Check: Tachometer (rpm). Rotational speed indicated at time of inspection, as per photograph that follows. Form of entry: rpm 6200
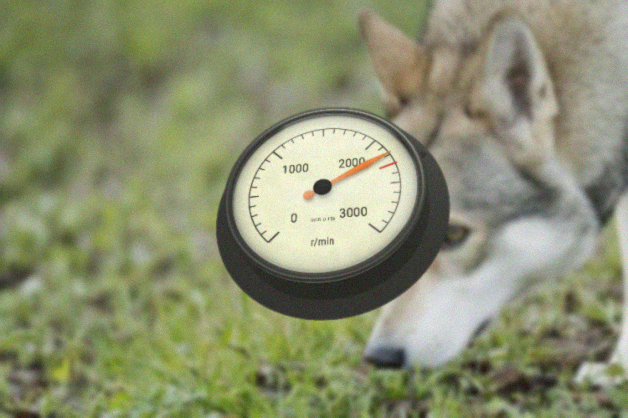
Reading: rpm 2200
